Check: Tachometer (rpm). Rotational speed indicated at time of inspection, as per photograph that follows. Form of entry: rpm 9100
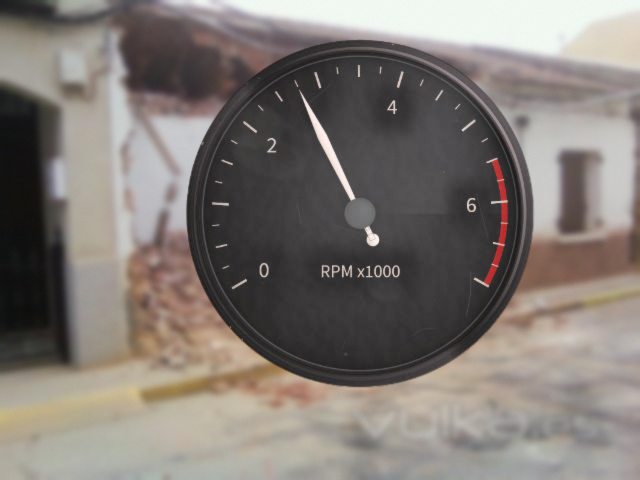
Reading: rpm 2750
